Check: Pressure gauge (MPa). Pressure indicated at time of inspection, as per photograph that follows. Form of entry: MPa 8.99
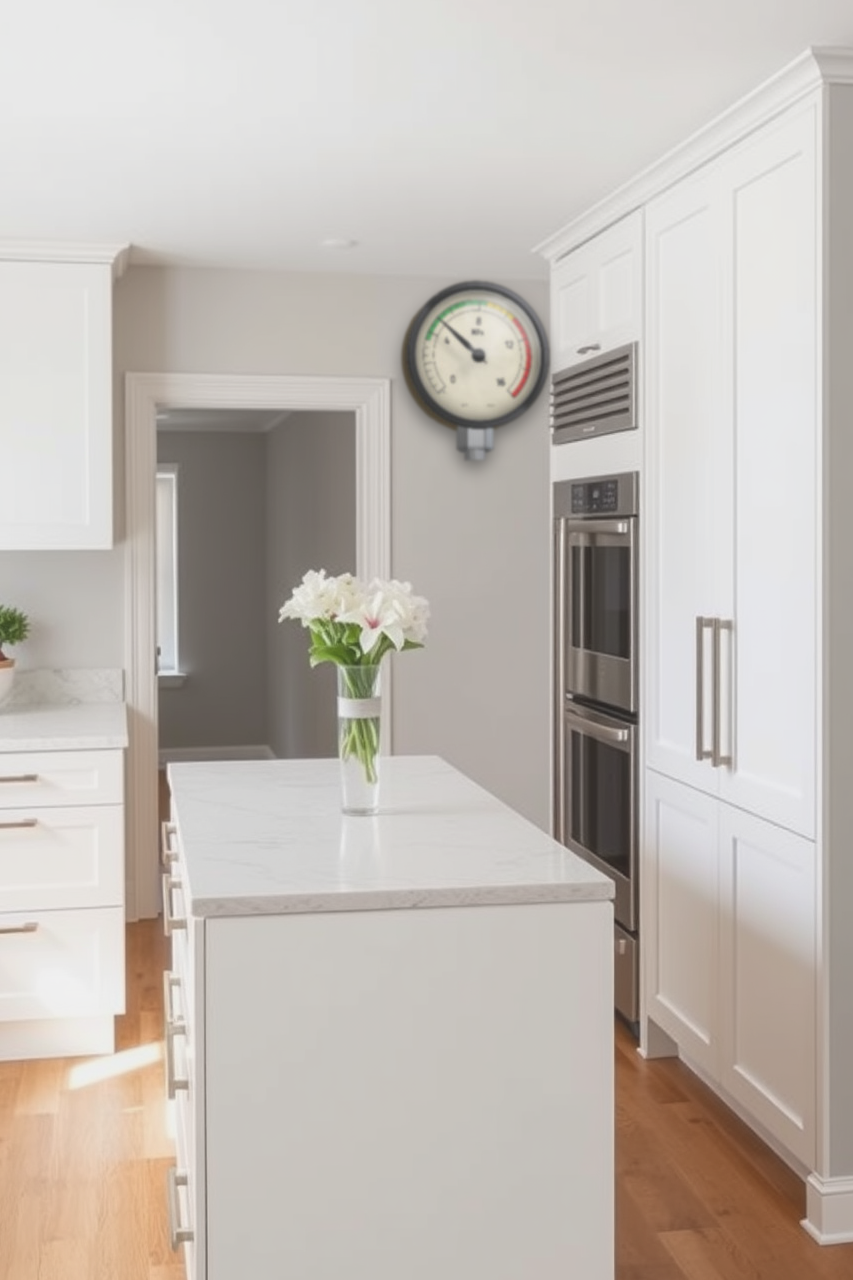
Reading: MPa 5
